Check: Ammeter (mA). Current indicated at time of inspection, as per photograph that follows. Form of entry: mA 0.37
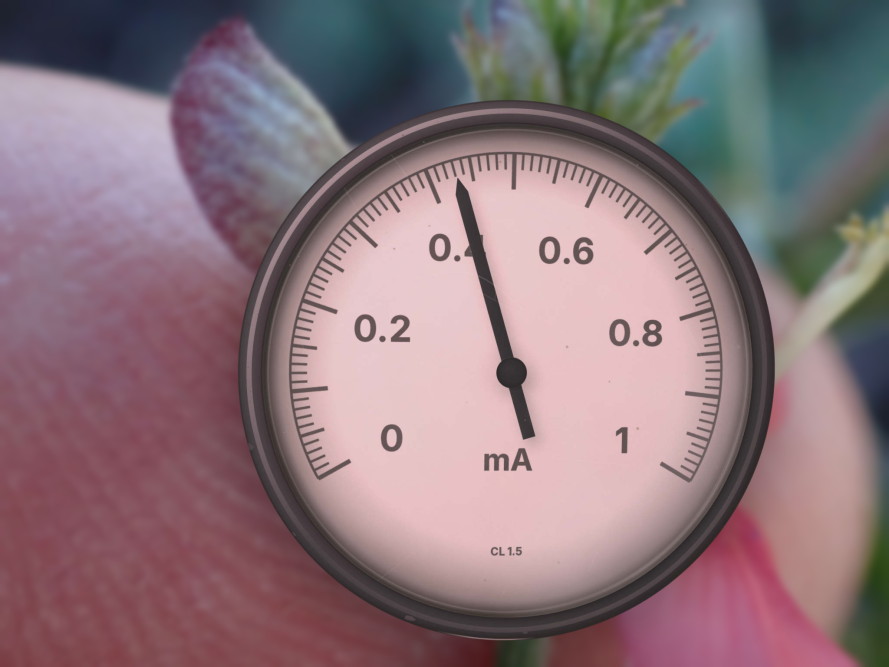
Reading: mA 0.43
